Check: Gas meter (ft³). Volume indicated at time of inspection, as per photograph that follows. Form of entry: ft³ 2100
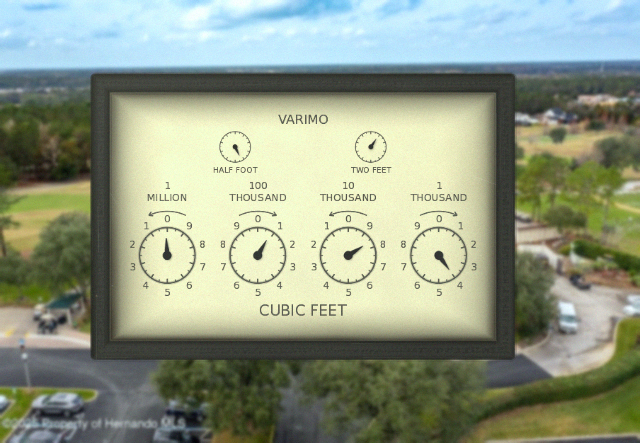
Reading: ft³ 8400
